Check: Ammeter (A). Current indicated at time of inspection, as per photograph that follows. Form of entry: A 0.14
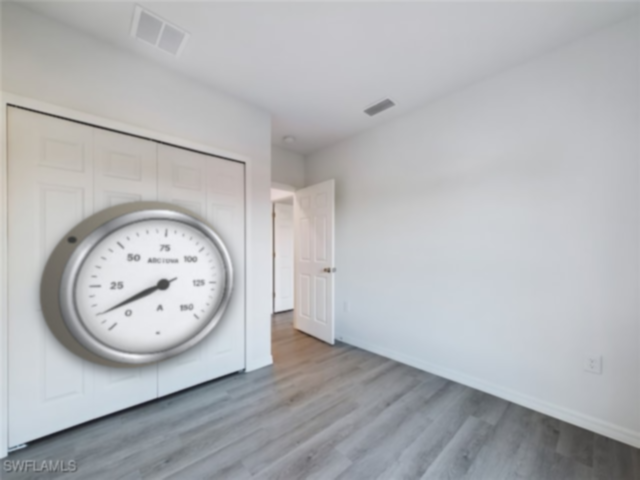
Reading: A 10
